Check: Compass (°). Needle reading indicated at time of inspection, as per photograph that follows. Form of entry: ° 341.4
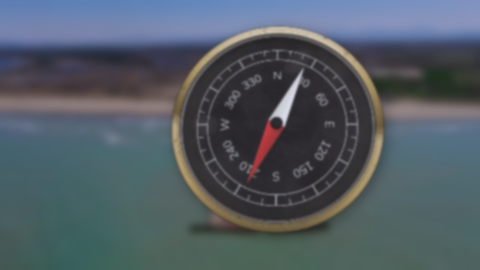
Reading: ° 205
